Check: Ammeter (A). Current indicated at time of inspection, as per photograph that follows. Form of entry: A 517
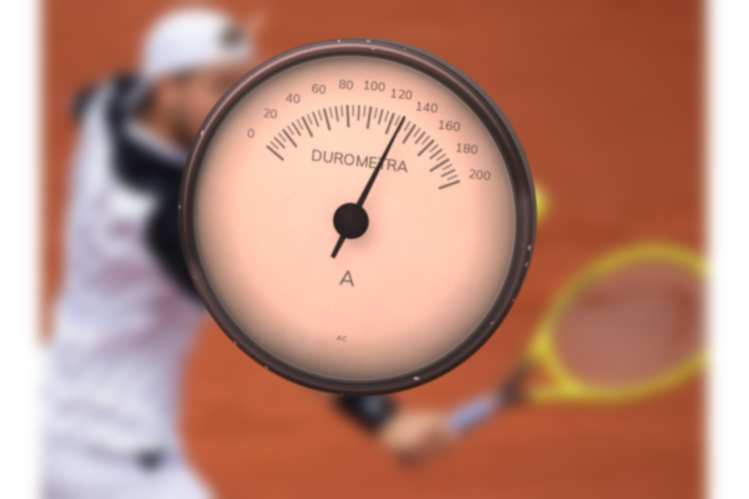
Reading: A 130
